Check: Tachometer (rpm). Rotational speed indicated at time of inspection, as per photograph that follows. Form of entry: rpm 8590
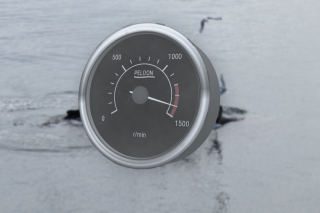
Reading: rpm 1400
